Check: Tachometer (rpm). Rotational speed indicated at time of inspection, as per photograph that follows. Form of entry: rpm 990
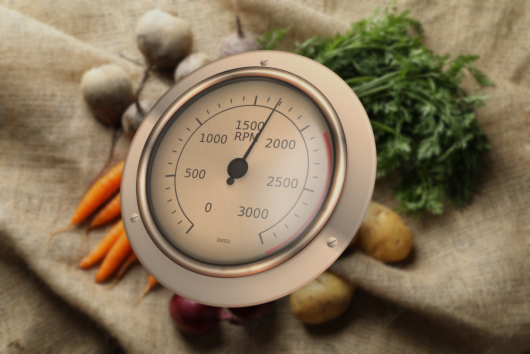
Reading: rpm 1700
